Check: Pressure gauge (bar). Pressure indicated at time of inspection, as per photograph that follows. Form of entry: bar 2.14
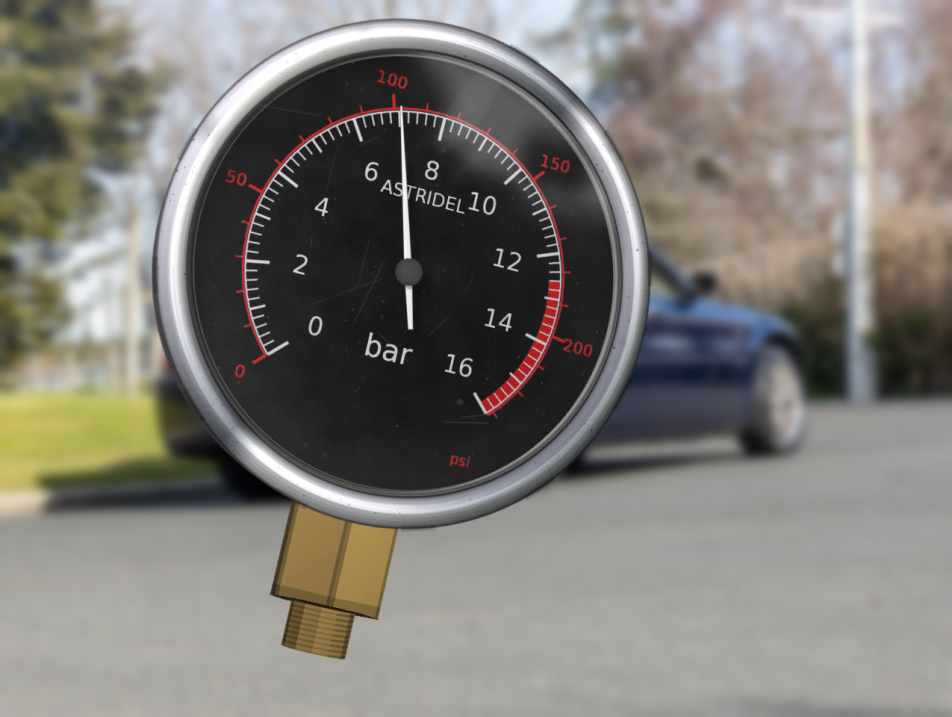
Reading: bar 7
